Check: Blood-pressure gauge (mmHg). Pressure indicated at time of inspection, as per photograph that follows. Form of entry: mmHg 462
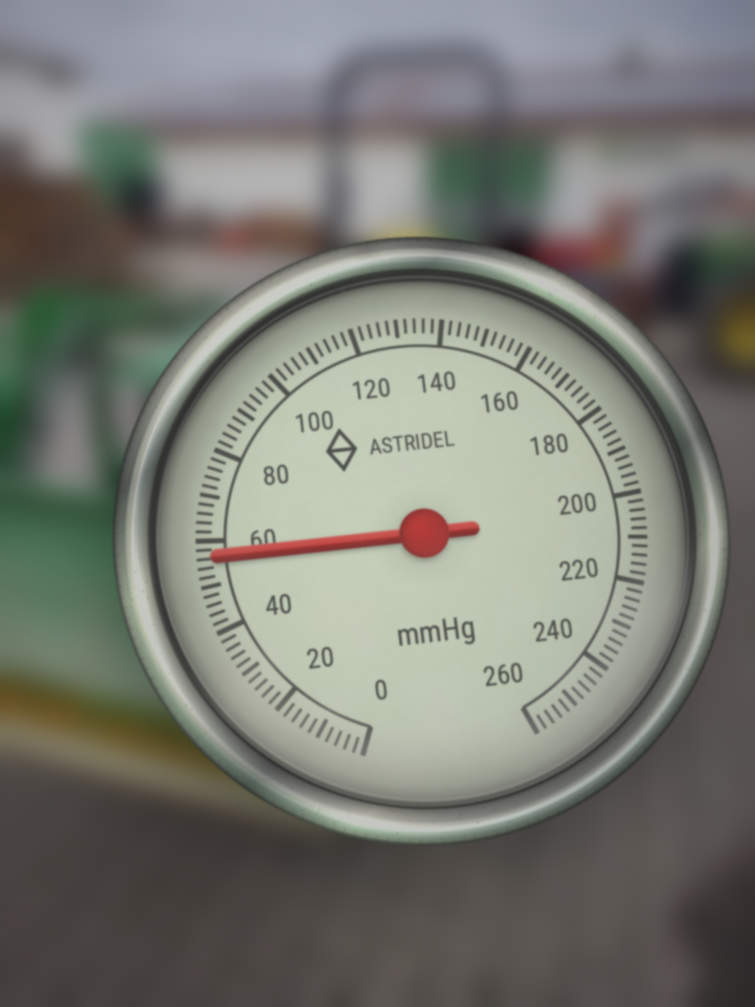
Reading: mmHg 56
